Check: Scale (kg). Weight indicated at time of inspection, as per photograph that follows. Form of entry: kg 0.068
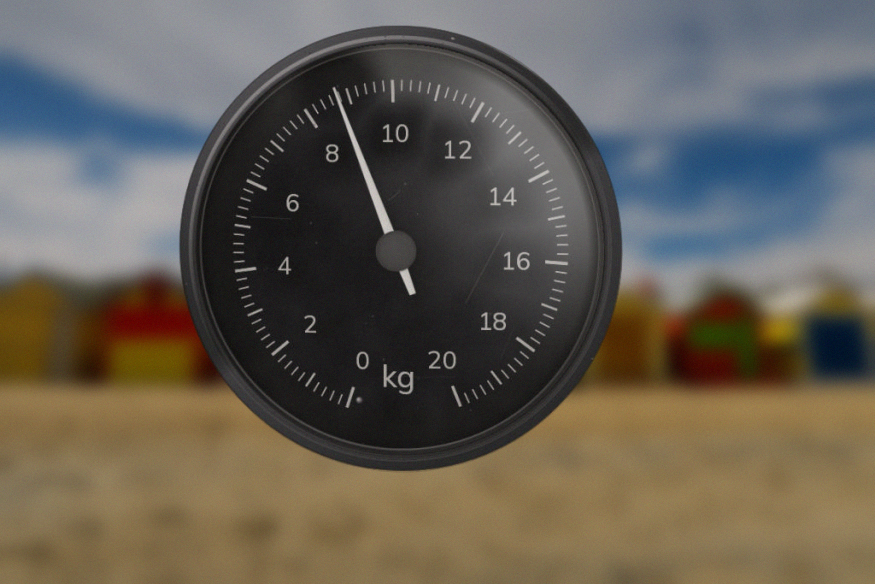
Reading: kg 8.8
